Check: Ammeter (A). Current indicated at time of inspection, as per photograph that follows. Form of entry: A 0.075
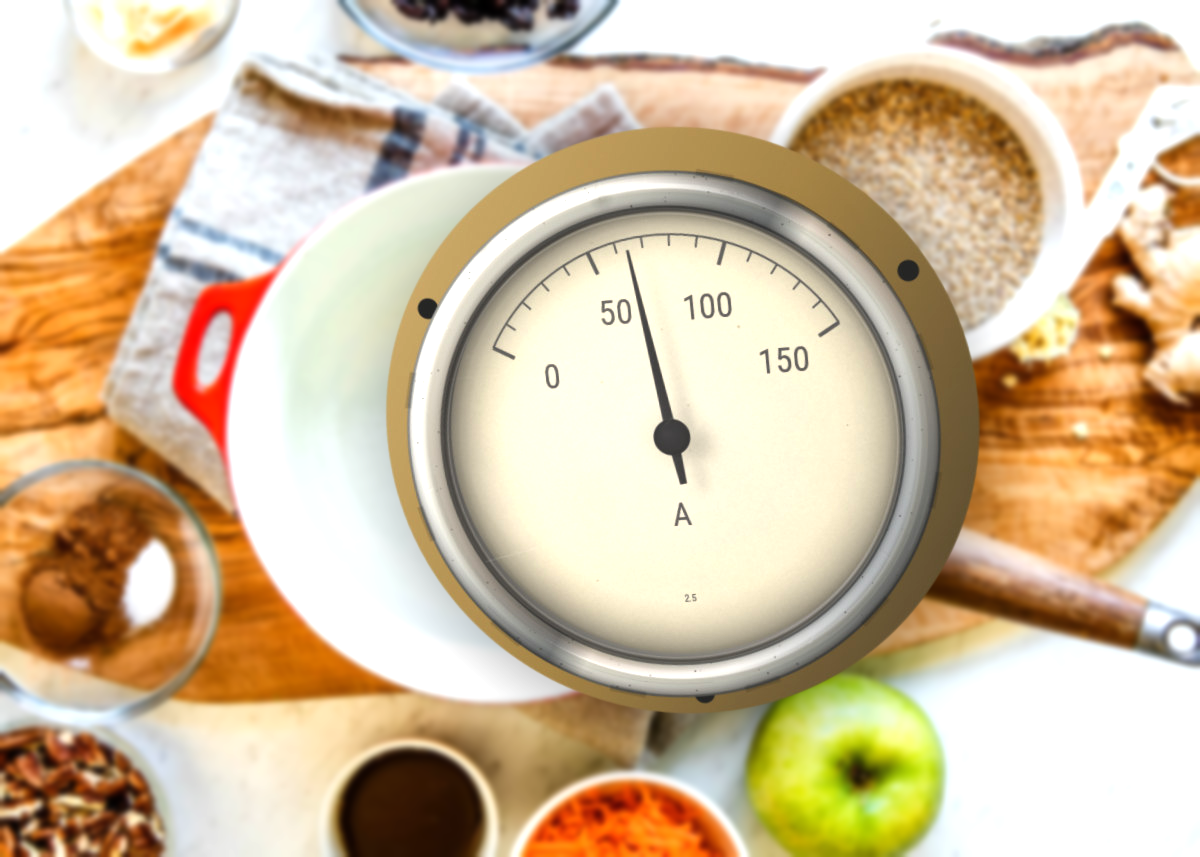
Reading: A 65
